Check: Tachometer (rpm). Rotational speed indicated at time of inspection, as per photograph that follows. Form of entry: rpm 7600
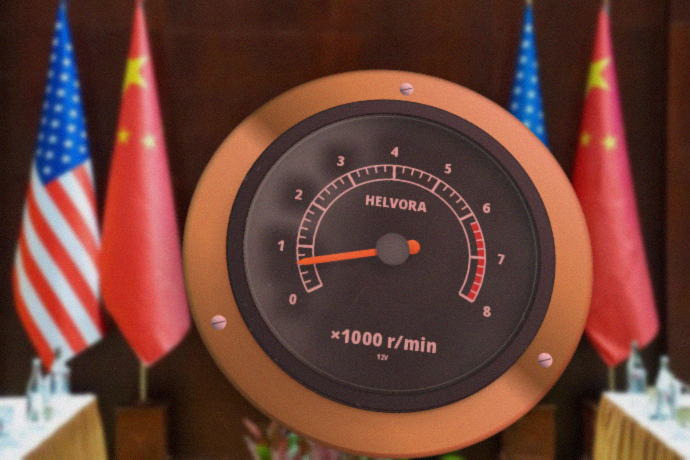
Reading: rpm 600
